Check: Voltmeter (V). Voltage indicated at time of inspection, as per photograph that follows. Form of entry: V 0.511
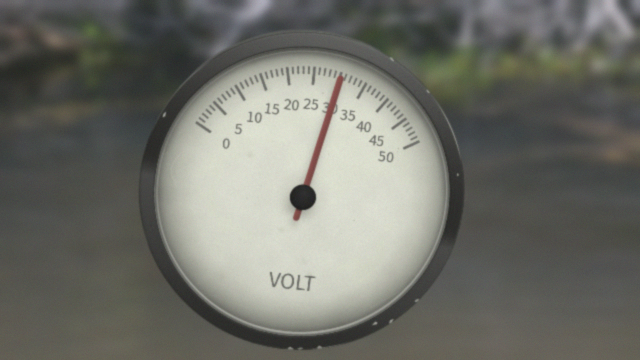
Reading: V 30
